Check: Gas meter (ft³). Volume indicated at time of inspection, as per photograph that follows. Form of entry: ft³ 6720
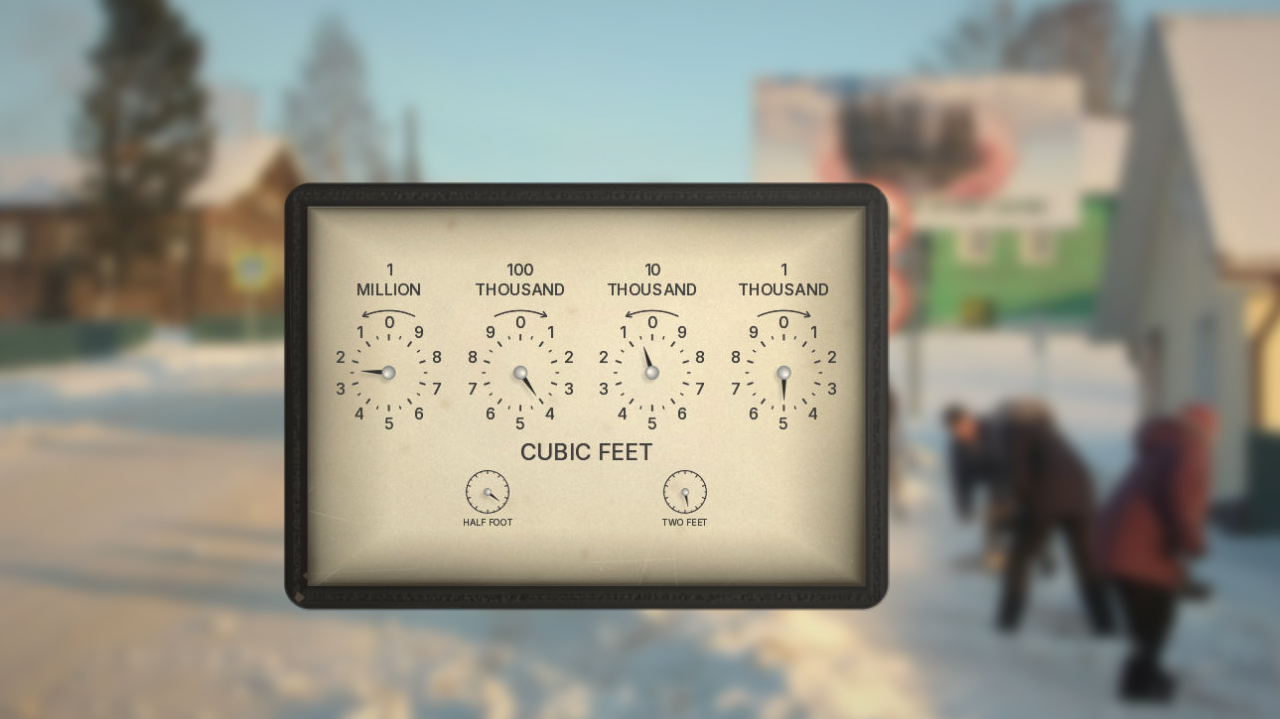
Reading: ft³ 240500
